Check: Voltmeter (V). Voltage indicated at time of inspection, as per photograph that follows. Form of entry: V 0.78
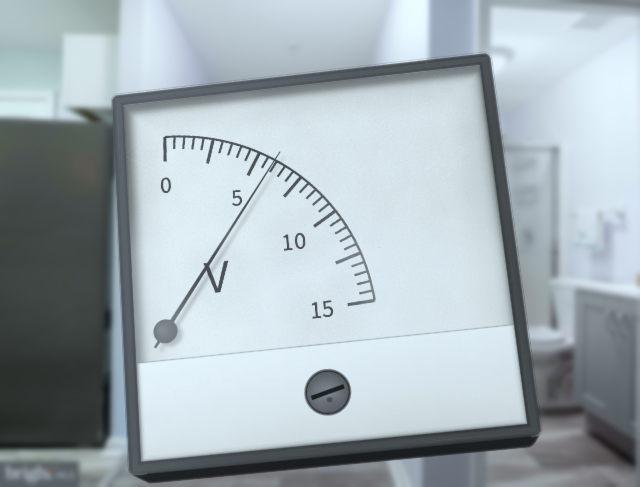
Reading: V 6
